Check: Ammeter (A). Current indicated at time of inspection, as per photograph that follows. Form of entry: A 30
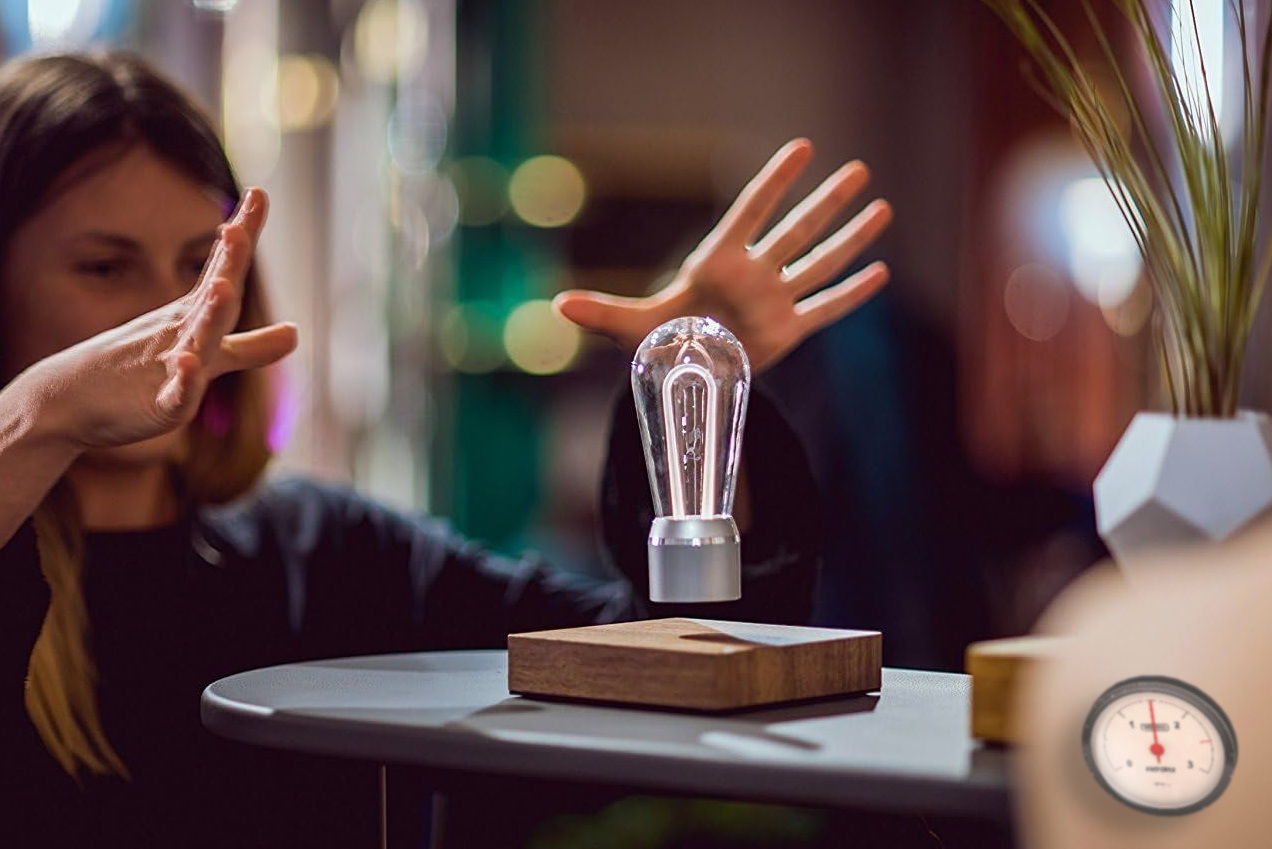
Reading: A 1.5
